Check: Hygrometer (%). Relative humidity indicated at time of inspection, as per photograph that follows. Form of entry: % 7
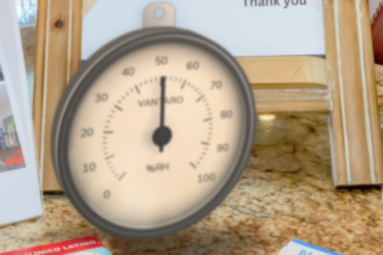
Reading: % 50
